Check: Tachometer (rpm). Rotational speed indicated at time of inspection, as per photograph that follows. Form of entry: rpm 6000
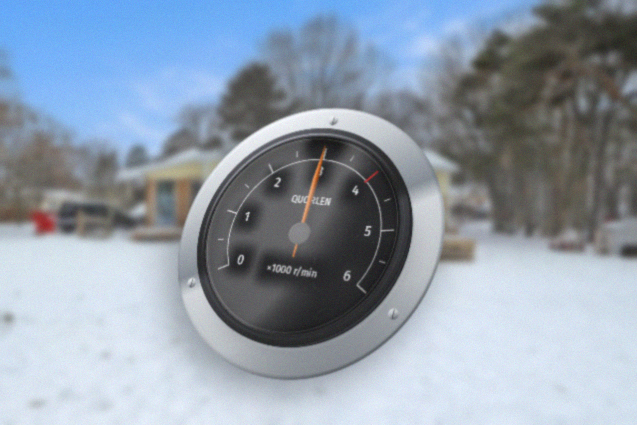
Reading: rpm 3000
